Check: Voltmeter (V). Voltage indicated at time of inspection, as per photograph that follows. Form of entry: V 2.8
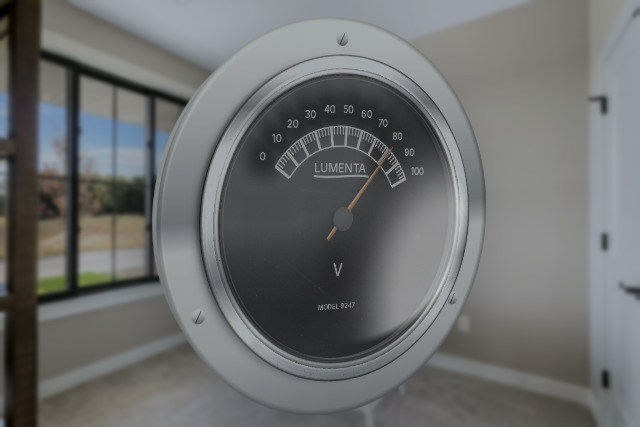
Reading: V 80
